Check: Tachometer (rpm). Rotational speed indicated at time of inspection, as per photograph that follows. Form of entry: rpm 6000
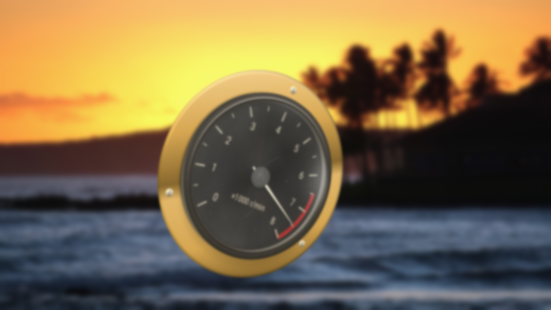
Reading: rpm 7500
